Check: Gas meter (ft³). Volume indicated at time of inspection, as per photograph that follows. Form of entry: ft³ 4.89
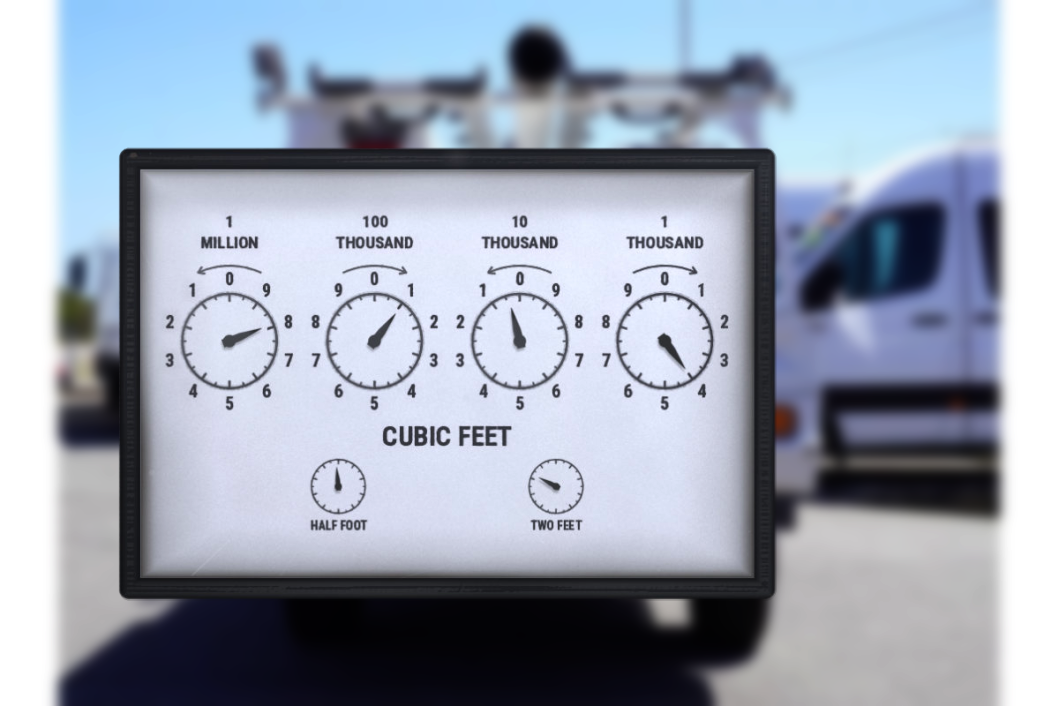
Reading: ft³ 810400
